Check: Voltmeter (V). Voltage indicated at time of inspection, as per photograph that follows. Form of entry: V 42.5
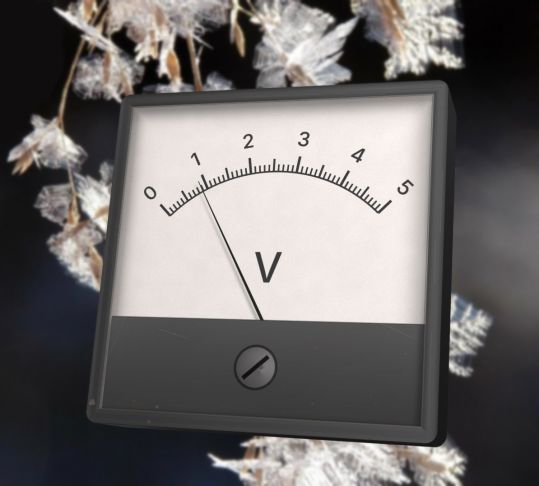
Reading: V 0.9
